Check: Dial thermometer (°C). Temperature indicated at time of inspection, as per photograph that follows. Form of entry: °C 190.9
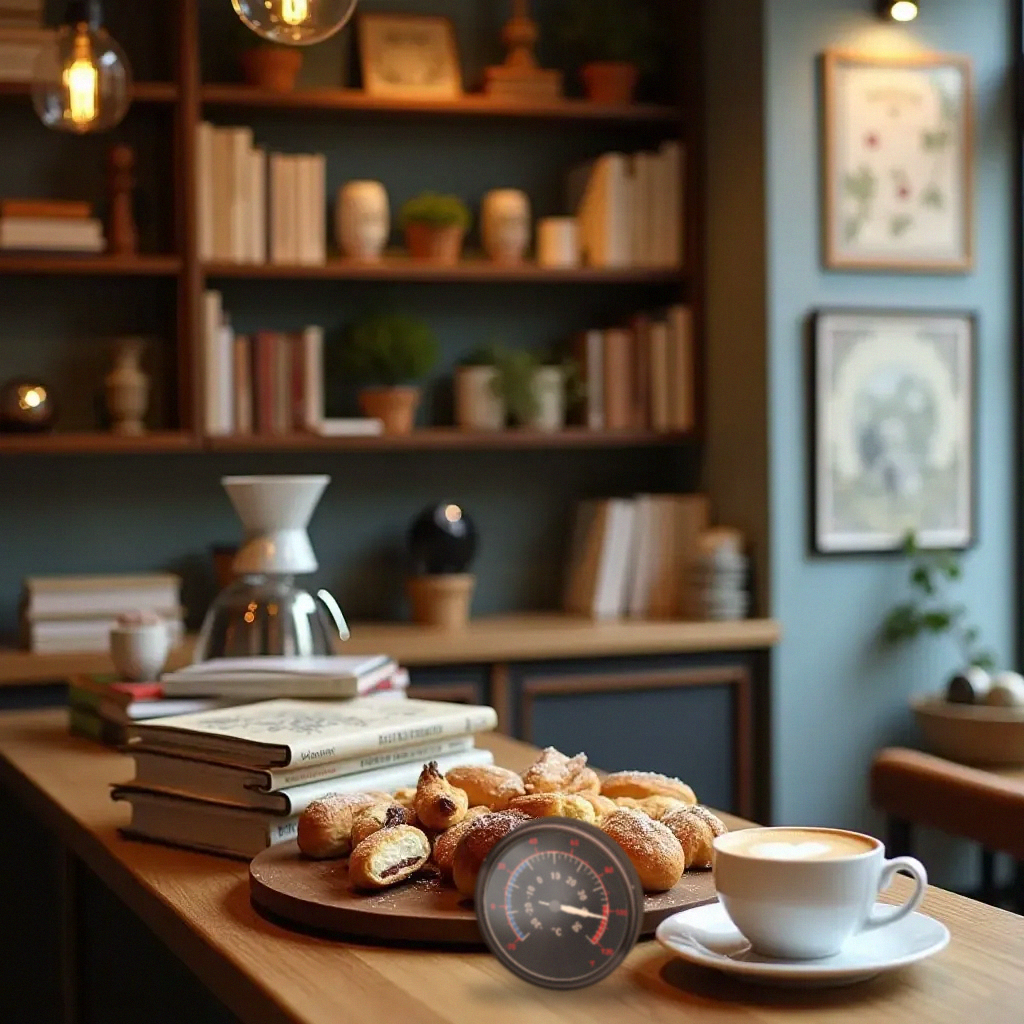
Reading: °C 40
